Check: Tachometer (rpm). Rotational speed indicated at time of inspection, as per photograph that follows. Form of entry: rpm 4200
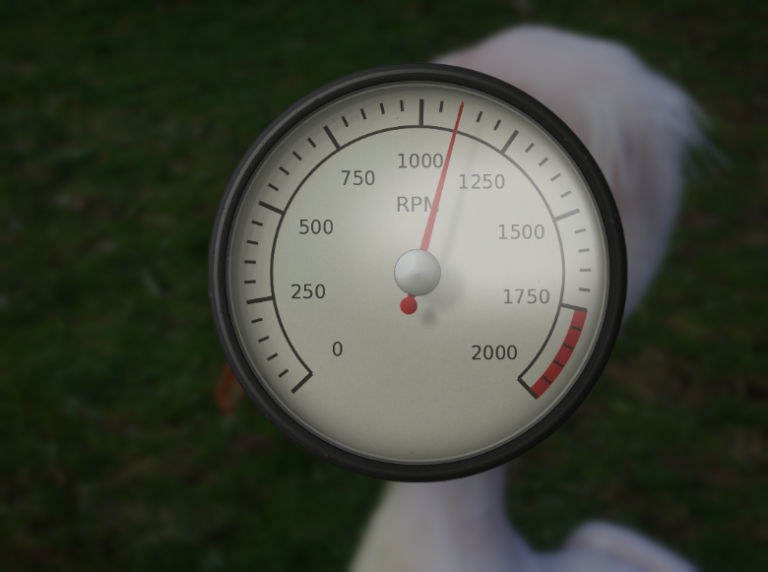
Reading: rpm 1100
